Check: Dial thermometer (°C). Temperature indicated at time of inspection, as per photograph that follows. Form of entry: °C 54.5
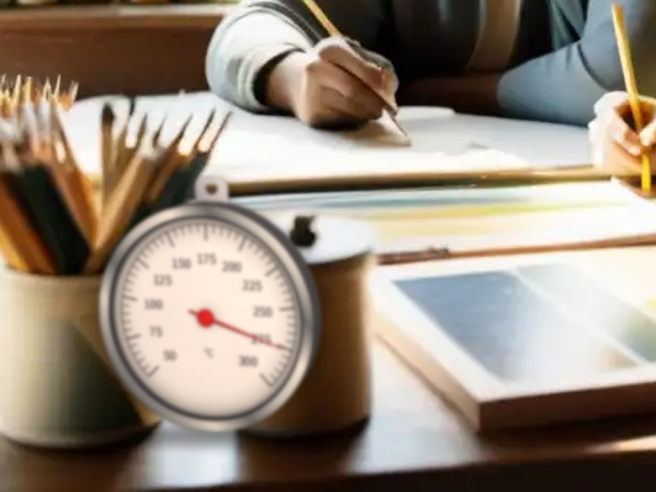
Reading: °C 275
